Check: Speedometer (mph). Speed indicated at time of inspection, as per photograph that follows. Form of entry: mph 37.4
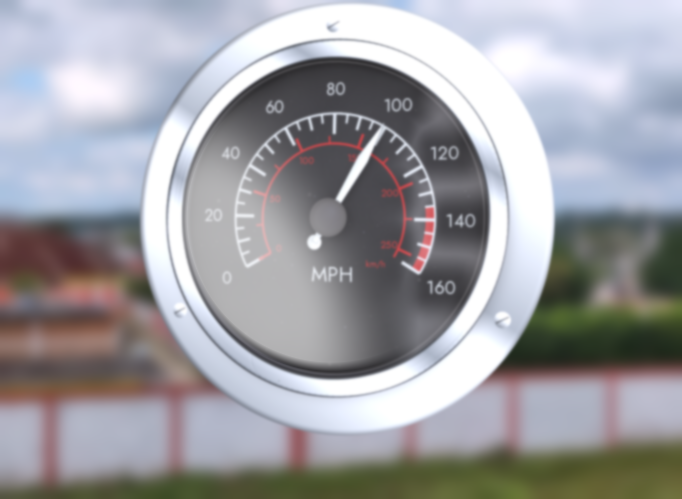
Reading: mph 100
